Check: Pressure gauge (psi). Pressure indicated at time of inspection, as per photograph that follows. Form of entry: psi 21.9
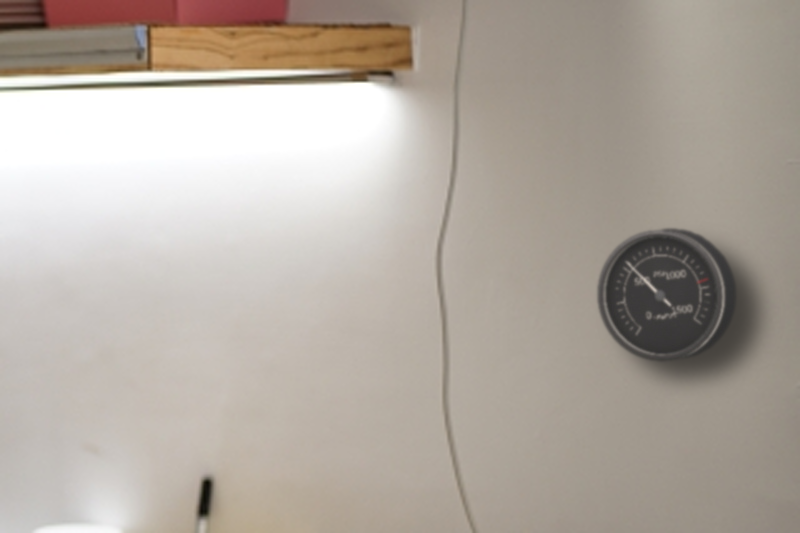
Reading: psi 550
